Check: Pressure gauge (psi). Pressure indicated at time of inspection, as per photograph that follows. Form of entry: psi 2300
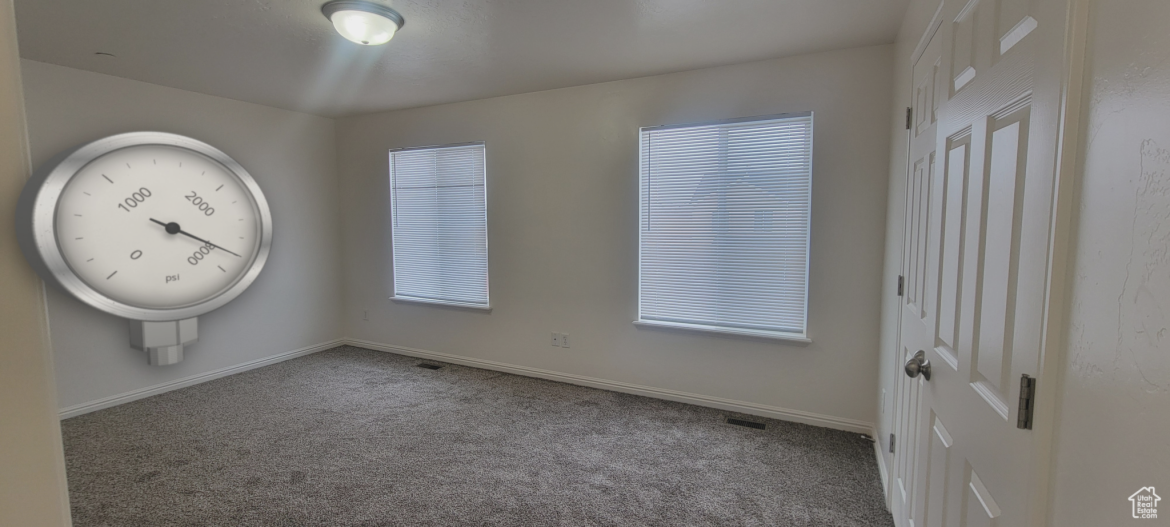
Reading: psi 2800
